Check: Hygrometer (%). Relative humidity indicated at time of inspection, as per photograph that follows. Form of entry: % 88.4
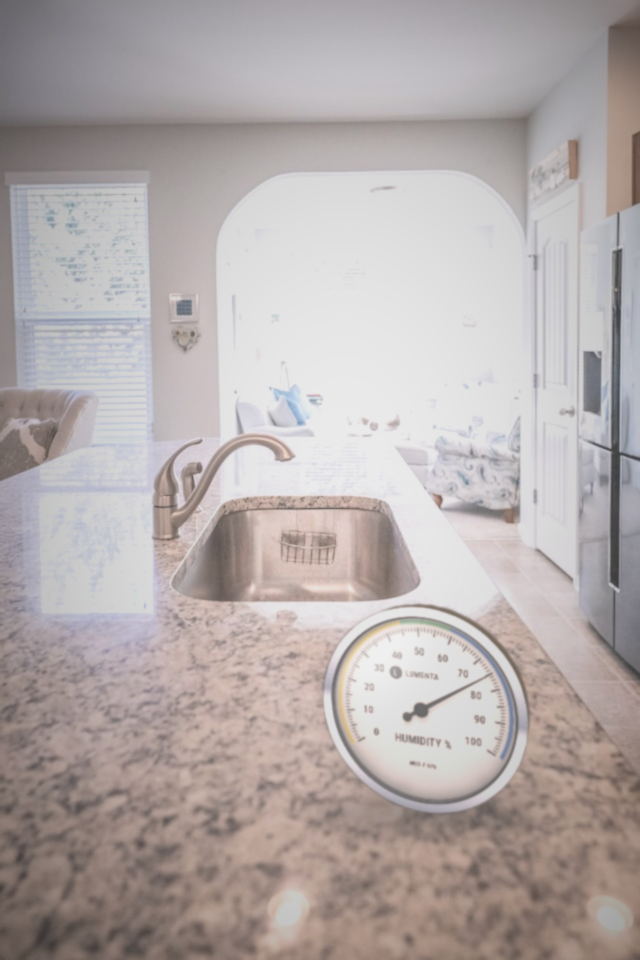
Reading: % 75
